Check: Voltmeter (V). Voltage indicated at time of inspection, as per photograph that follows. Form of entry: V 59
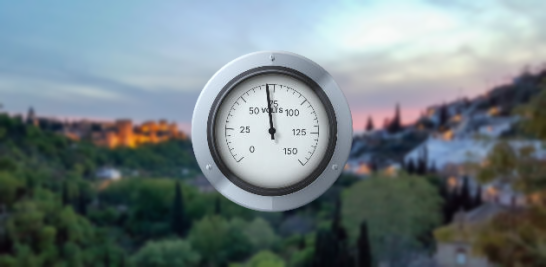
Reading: V 70
